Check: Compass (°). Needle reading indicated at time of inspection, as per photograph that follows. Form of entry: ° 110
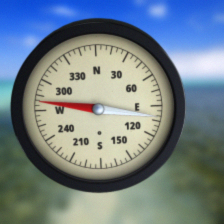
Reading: ° 280
